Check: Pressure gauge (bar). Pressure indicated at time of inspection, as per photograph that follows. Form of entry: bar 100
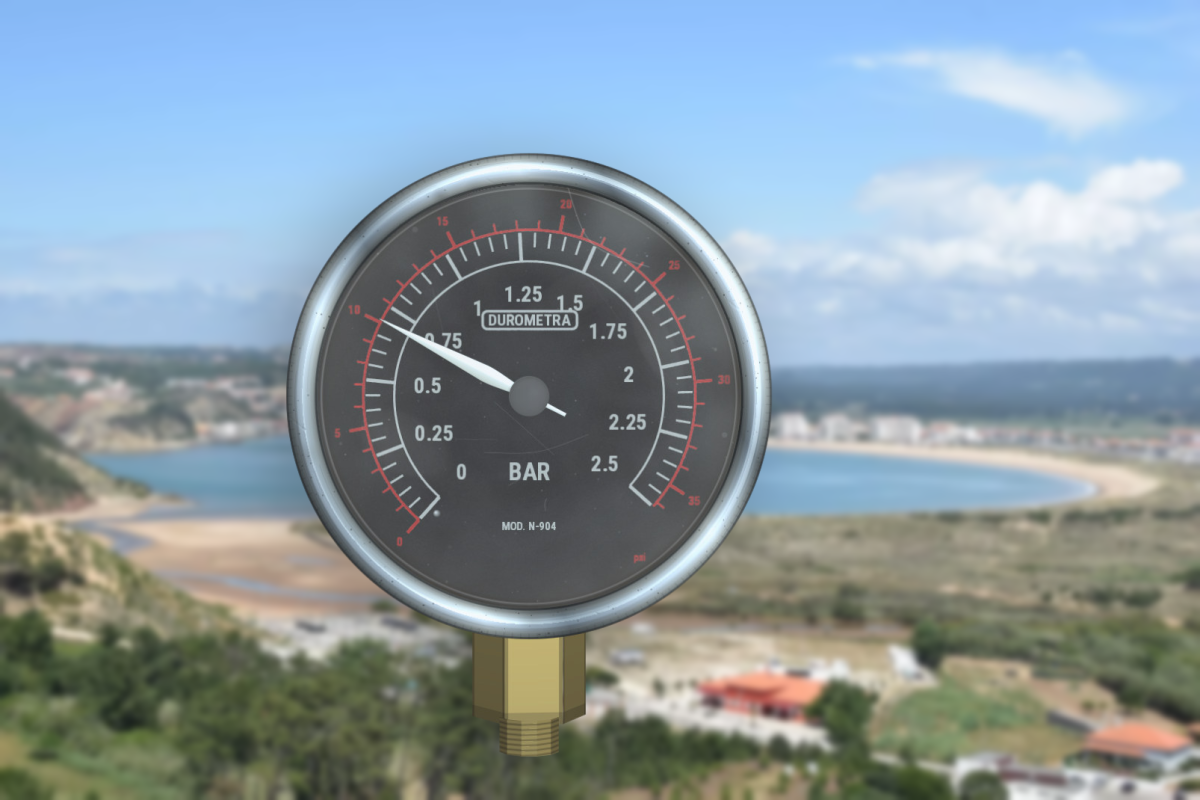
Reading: bar 0.7
